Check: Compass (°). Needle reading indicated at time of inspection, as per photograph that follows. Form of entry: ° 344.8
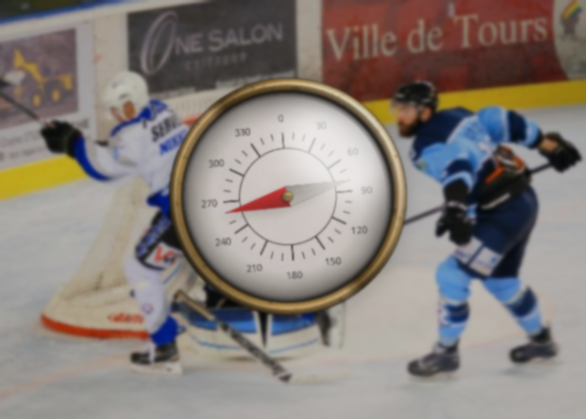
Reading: ° 260
